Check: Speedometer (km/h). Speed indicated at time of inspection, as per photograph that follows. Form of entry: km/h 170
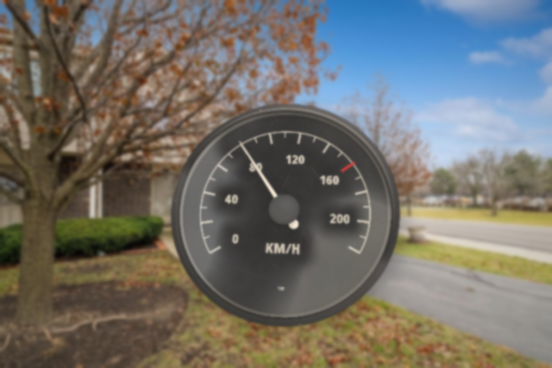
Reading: km/h 80
